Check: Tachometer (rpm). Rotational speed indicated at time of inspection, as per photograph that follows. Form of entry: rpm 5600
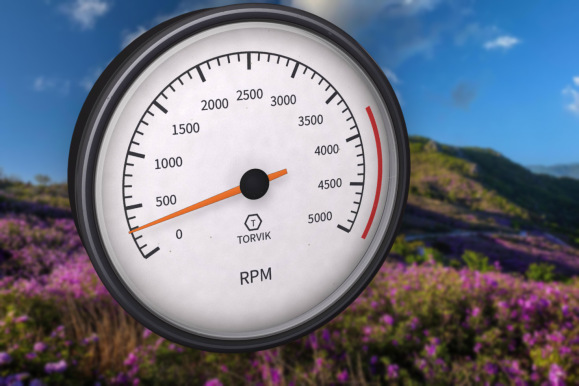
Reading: rpm 300
